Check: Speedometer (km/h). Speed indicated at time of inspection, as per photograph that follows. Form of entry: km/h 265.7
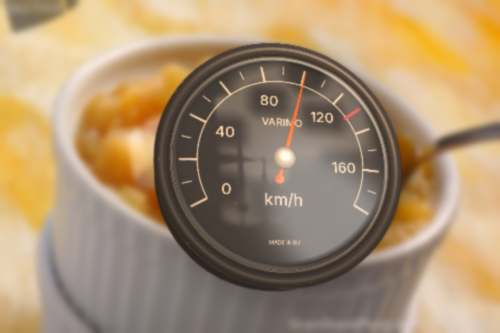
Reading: km/h 100
